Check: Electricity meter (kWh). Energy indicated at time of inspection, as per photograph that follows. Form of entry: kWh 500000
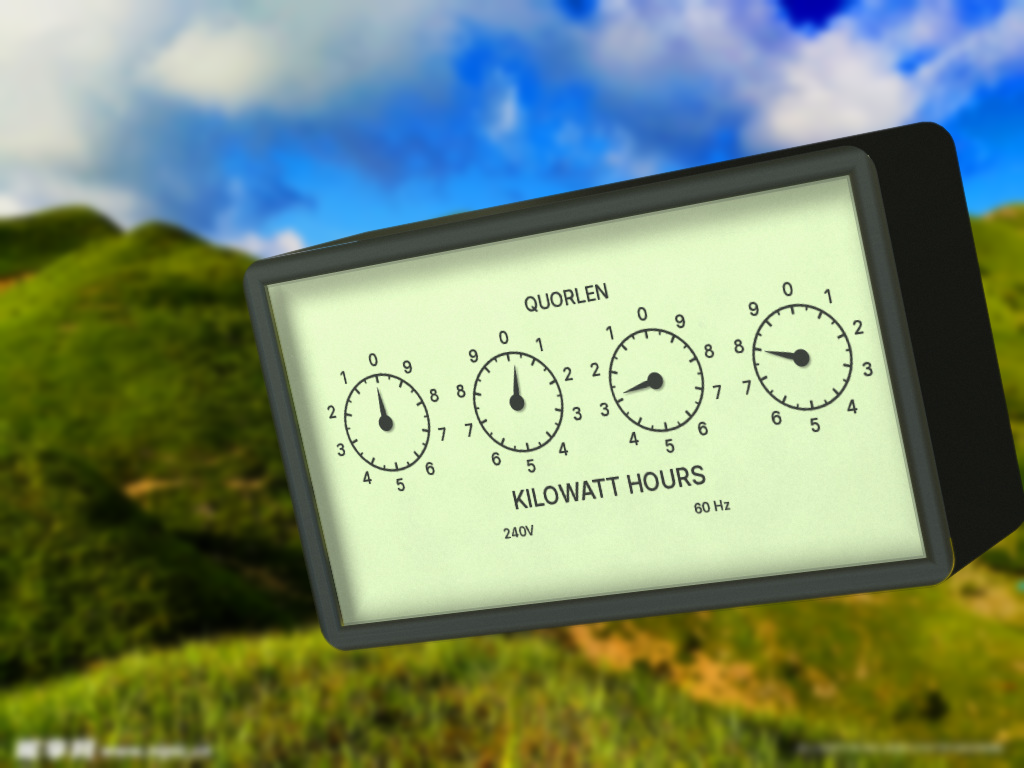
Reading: kWh 28
